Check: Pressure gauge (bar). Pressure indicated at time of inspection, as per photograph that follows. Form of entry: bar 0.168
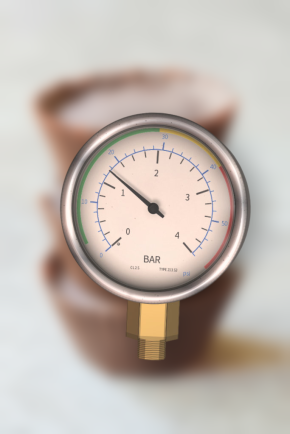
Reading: bar 1.2
